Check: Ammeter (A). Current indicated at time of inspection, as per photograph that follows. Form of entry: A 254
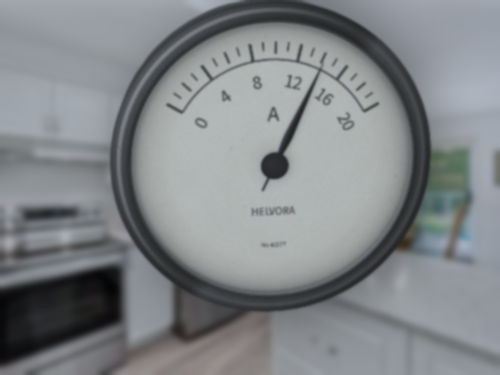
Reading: A 14
